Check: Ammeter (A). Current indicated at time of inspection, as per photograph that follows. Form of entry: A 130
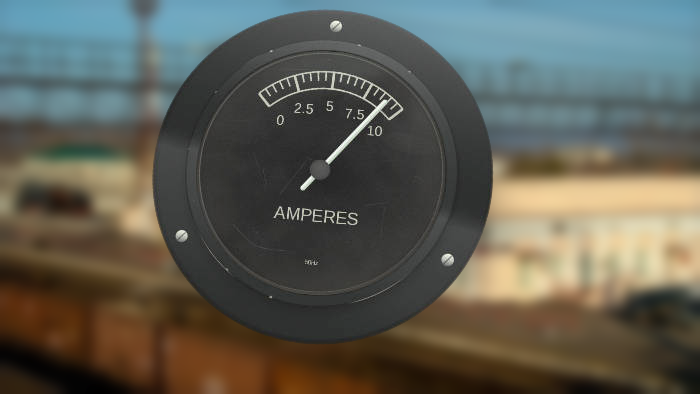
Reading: A 9
